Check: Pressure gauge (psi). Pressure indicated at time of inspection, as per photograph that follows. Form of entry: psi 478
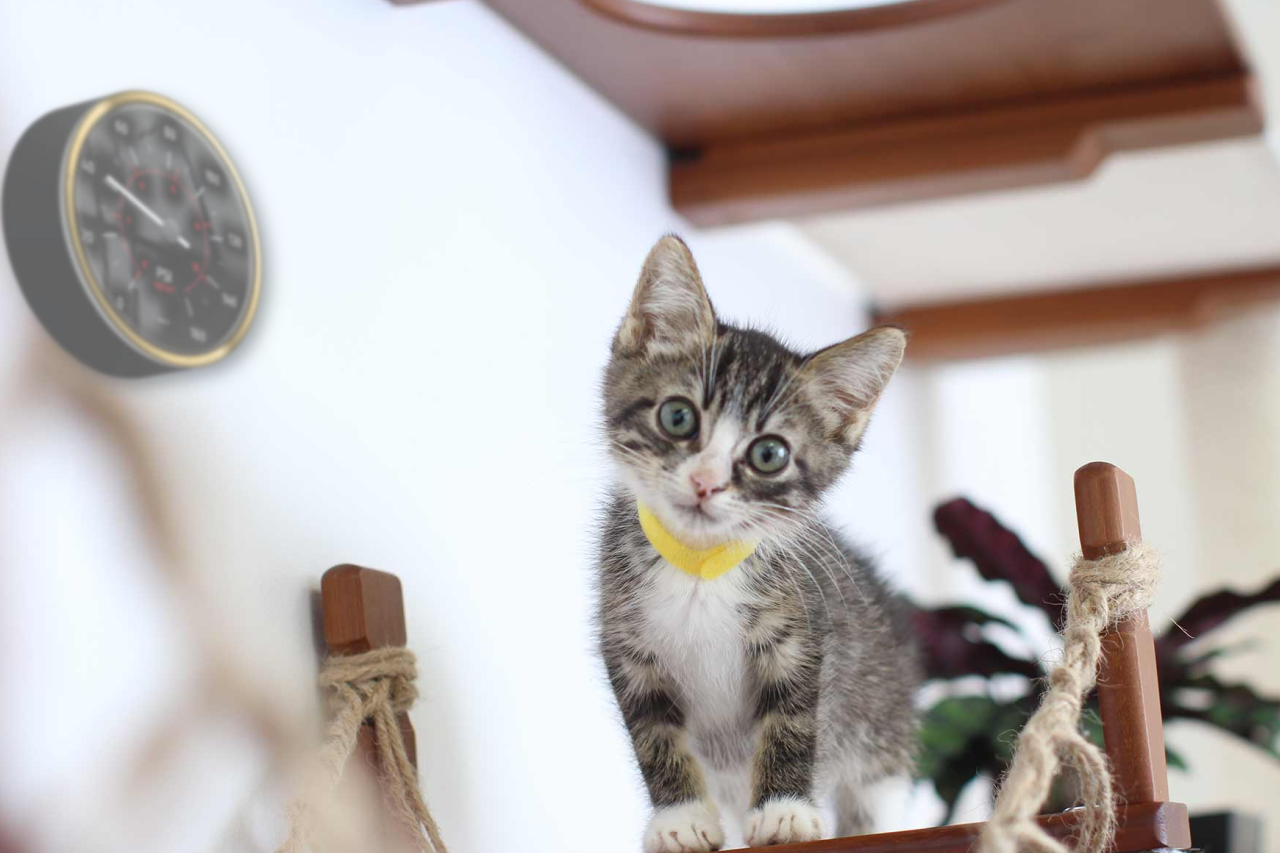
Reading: psi 40
